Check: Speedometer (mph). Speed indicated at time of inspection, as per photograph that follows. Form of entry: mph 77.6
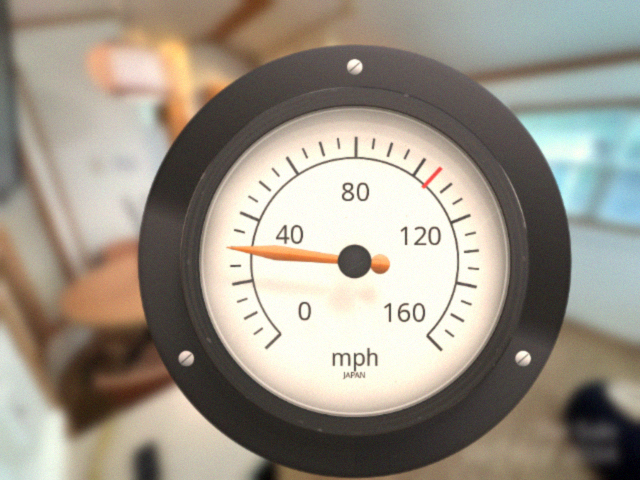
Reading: mph 30
